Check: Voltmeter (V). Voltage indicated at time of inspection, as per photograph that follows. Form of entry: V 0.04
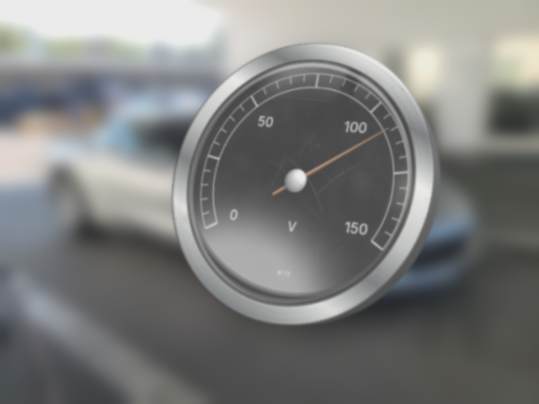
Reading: V 110
